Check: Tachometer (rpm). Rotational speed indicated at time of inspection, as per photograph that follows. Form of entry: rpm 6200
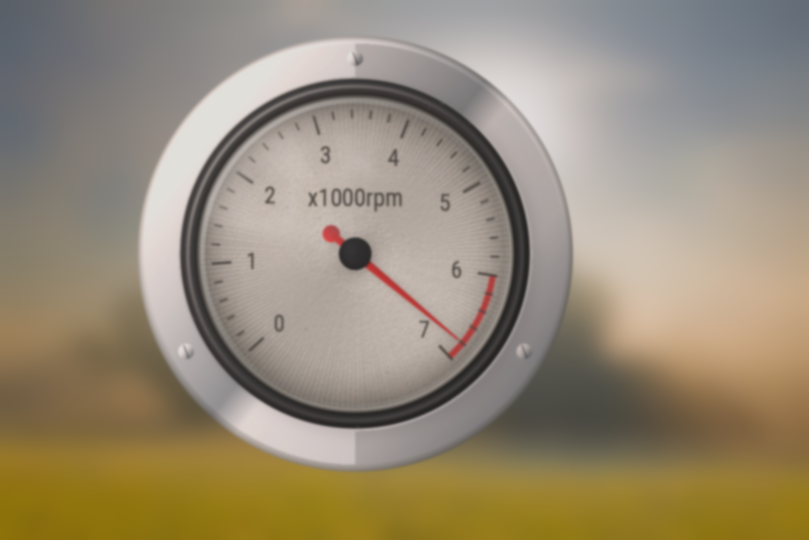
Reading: rpm 6800
